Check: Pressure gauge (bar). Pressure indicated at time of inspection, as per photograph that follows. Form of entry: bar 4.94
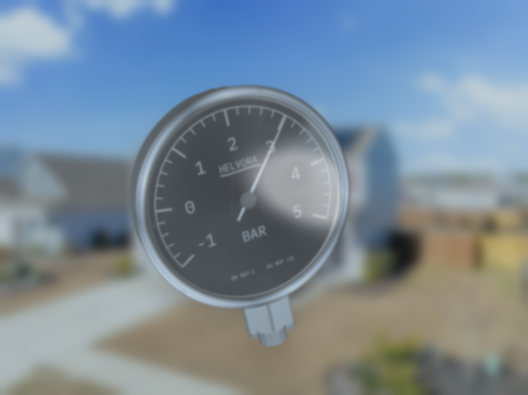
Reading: bar 3
